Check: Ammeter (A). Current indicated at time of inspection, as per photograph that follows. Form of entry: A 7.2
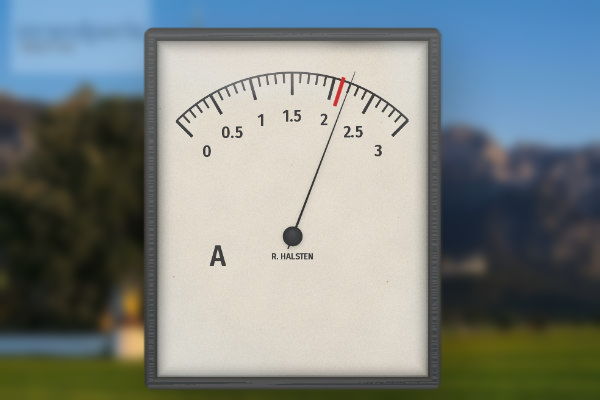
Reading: A 2.2
